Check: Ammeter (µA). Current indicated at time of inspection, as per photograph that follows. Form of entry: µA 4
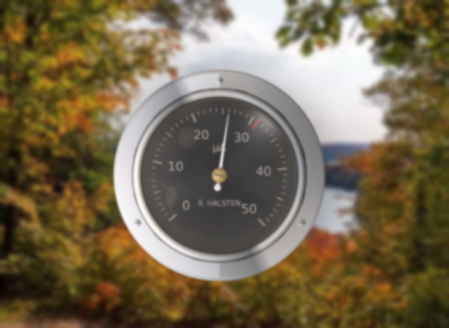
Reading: µA 26
